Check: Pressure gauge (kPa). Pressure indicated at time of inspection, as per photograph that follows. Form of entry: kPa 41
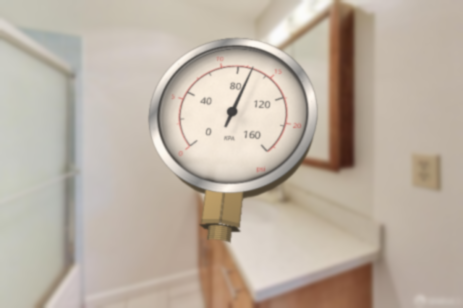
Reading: kPa 90
